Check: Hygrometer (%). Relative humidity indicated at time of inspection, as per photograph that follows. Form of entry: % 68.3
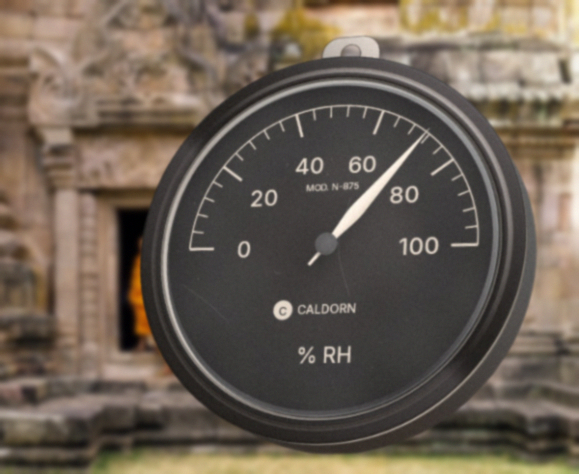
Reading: % 72
